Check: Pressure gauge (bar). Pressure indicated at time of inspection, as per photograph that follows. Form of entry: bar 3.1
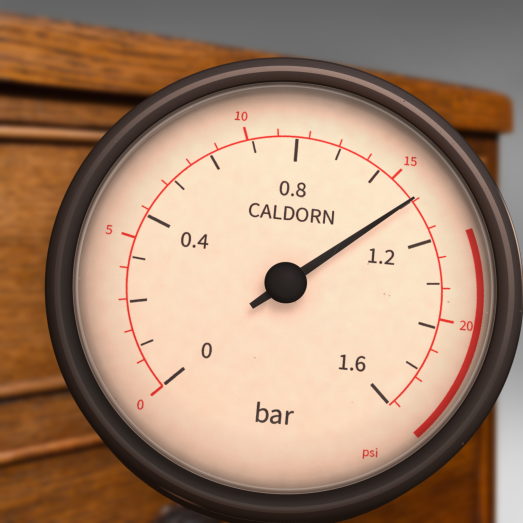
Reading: bar 1.1
